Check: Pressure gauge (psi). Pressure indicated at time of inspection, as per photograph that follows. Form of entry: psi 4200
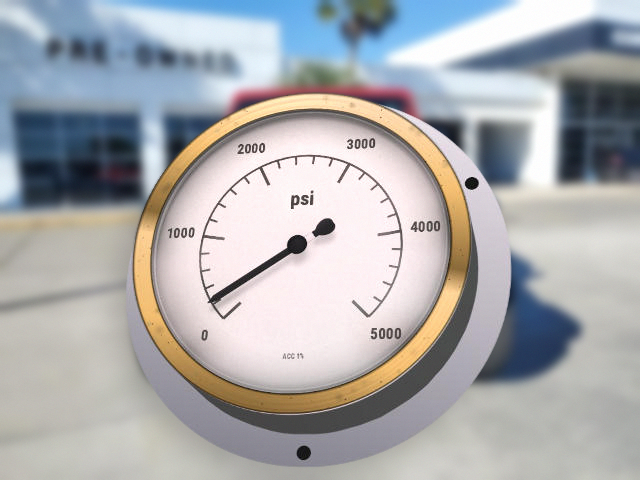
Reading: psi 200
